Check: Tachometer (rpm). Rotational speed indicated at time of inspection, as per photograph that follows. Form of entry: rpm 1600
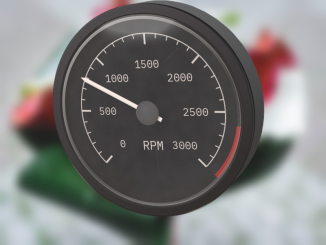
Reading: rpm 800
